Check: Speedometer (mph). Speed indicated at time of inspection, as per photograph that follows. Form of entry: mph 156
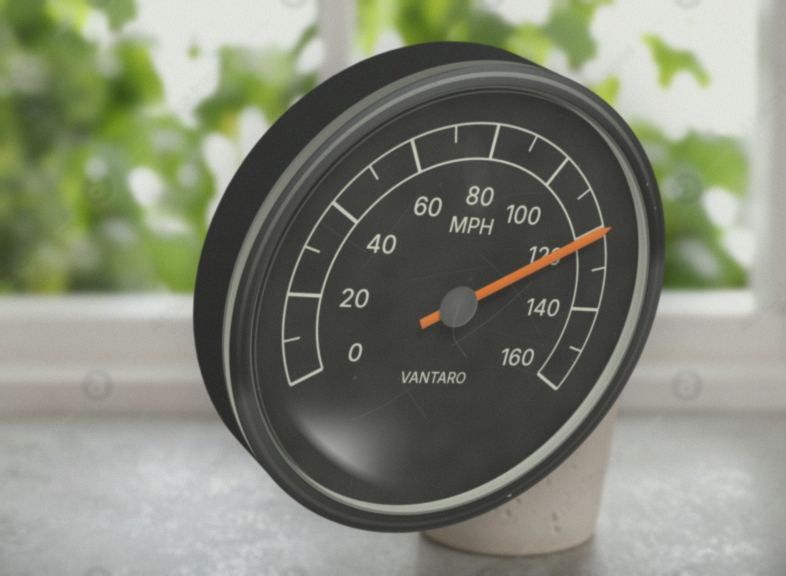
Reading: mph 120
